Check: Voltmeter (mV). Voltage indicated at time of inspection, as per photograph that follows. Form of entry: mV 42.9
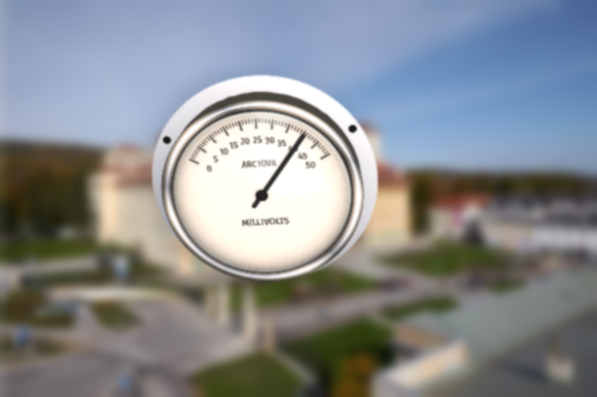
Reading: mV 40
